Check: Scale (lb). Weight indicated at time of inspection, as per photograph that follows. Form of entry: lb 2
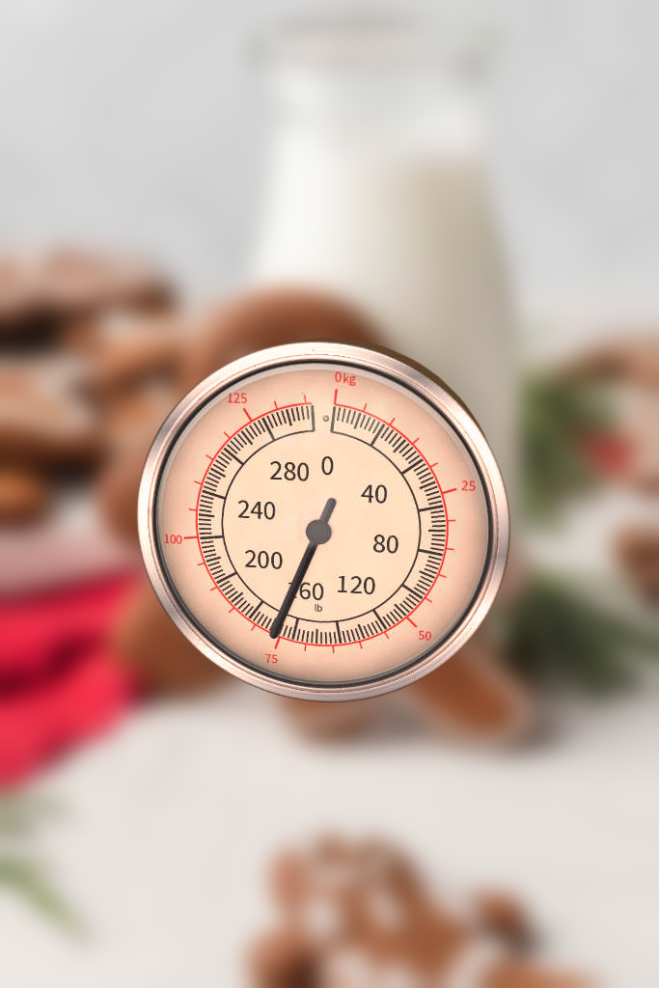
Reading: lb 168
